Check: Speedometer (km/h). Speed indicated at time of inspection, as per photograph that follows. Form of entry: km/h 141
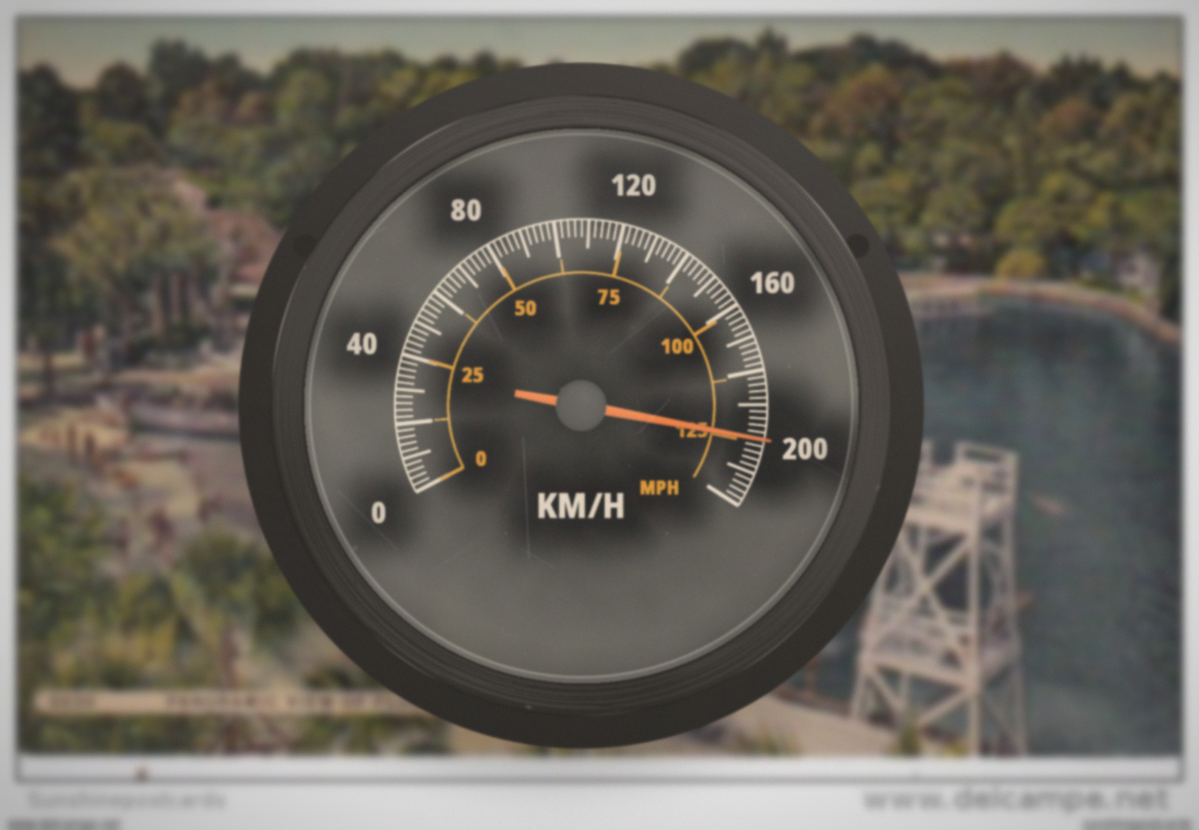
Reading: km/h 200
